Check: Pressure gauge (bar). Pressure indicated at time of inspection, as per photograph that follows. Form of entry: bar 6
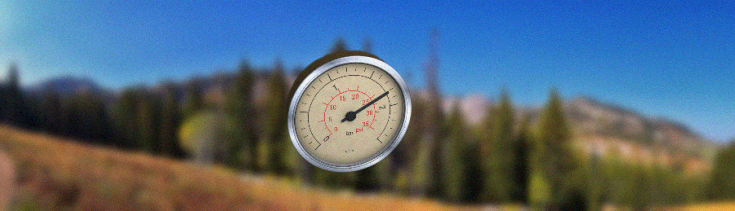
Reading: bar 1.8
